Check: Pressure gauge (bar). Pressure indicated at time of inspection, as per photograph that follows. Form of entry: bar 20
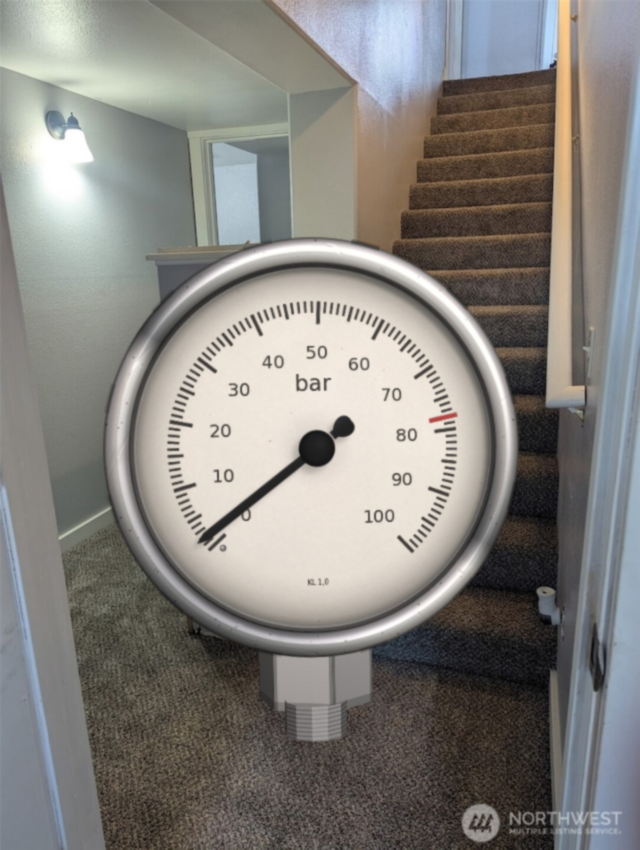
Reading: bar 2
